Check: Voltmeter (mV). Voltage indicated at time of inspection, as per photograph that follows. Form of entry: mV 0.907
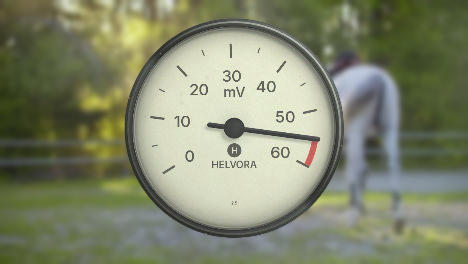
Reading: mV 55
